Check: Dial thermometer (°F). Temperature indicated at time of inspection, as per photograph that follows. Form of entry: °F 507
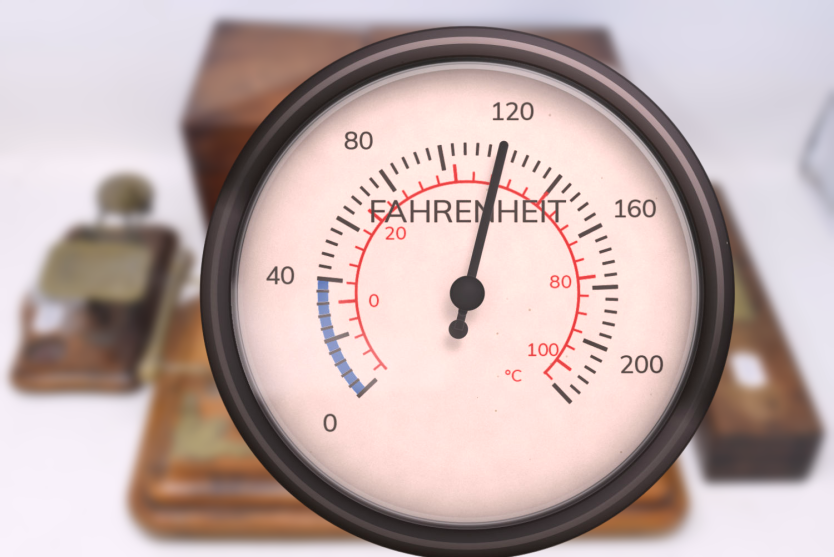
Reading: °F 120
